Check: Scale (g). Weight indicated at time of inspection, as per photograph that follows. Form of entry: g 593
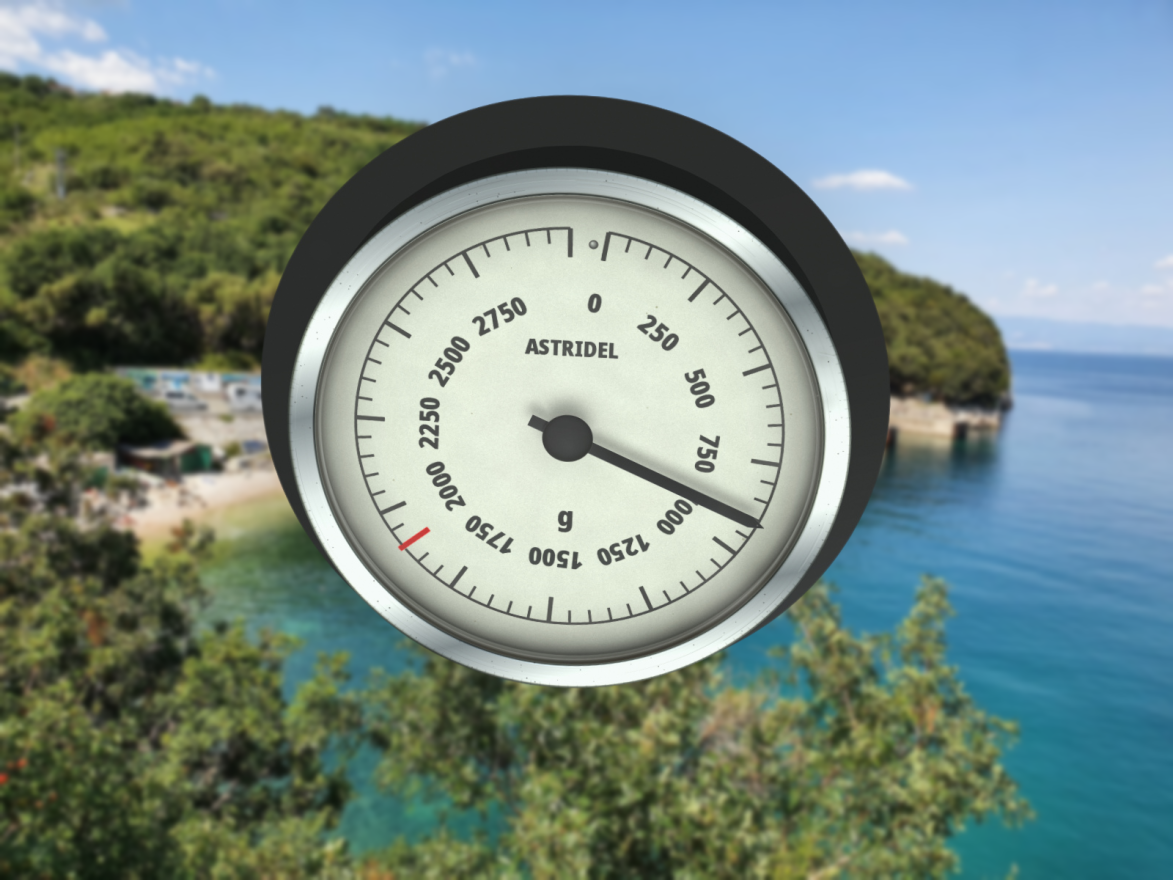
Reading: g 900
